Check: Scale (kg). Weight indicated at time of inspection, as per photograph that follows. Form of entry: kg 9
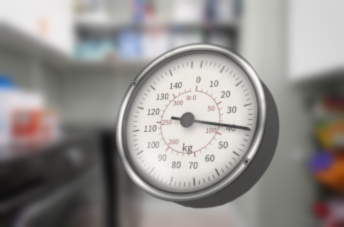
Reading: kg 40
